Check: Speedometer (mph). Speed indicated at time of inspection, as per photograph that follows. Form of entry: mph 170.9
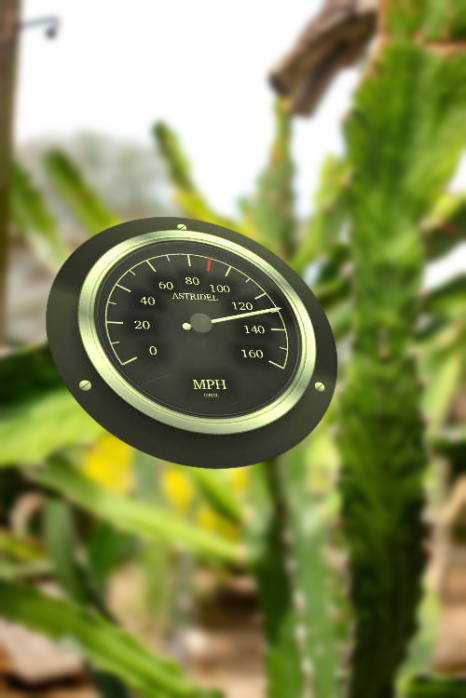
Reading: mph 130
